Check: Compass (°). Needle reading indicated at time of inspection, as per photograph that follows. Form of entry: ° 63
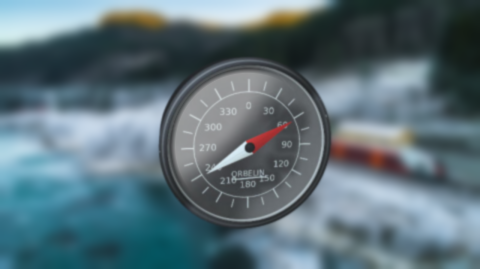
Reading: ° 60
